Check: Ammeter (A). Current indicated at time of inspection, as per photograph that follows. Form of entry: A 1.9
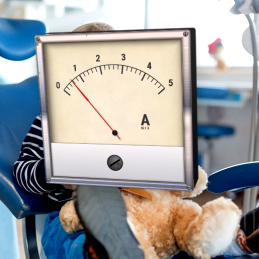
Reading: A 0.6
